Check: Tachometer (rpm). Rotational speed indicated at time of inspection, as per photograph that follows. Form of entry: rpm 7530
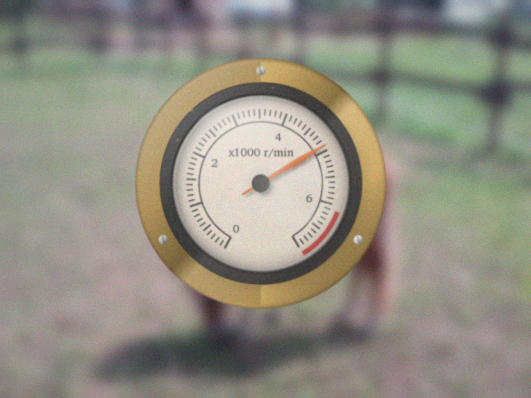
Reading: rpm 4900
